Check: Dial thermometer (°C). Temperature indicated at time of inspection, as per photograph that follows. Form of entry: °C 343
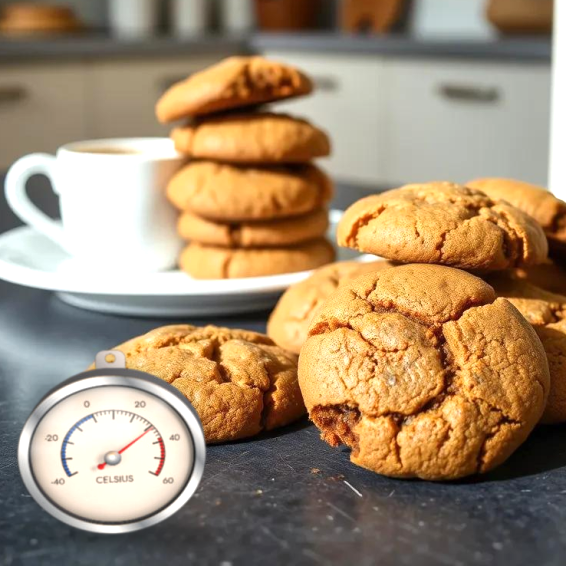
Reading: °C 30
